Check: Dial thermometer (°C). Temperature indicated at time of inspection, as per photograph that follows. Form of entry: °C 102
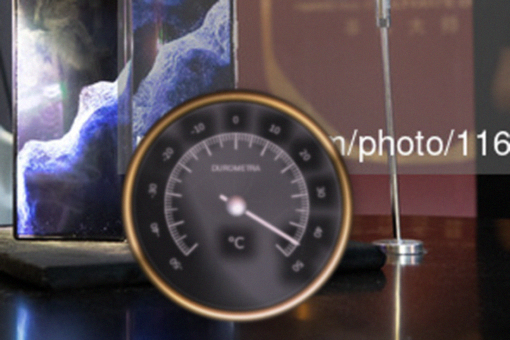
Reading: °C 45
